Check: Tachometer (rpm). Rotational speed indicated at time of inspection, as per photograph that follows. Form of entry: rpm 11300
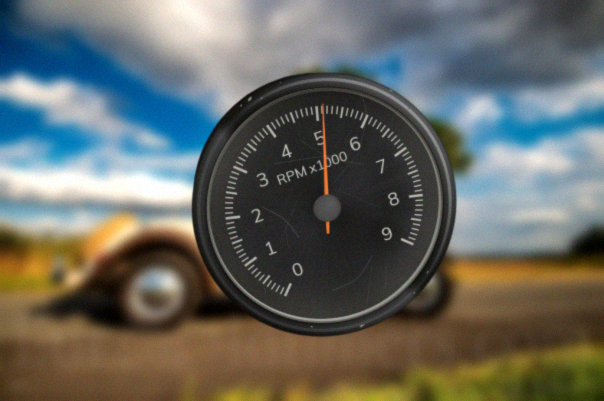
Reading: rpm 5100
